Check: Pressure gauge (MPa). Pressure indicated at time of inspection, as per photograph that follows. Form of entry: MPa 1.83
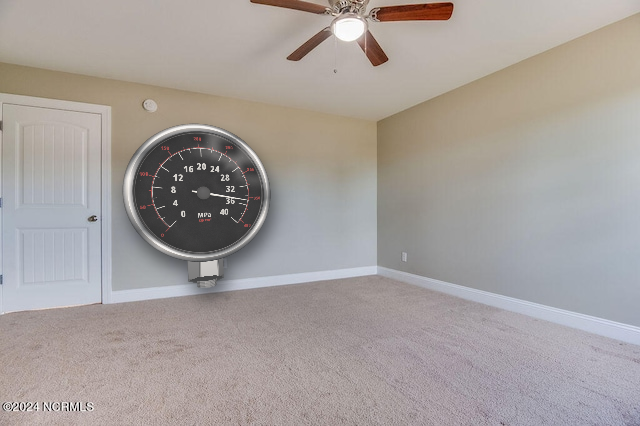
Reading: MPa 35
